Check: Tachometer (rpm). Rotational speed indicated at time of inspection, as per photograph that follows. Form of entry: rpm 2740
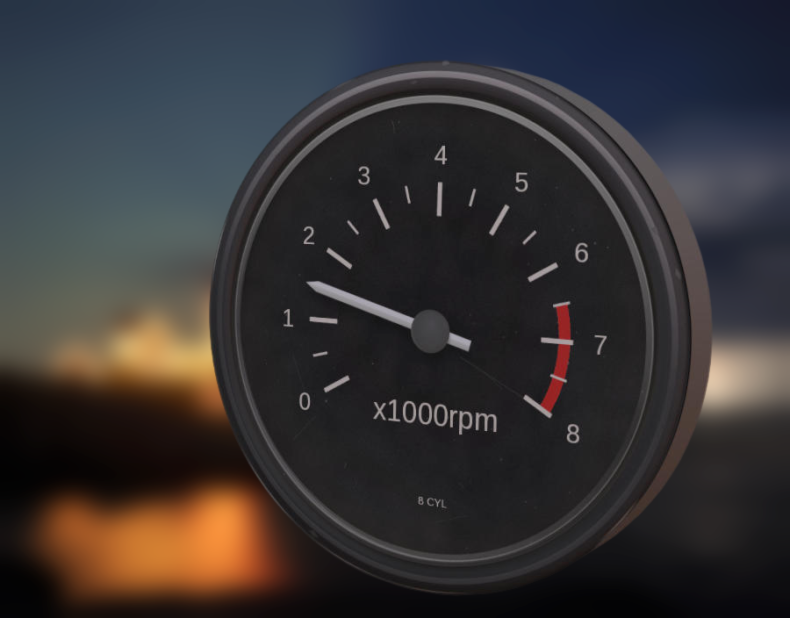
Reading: rpm 1500
